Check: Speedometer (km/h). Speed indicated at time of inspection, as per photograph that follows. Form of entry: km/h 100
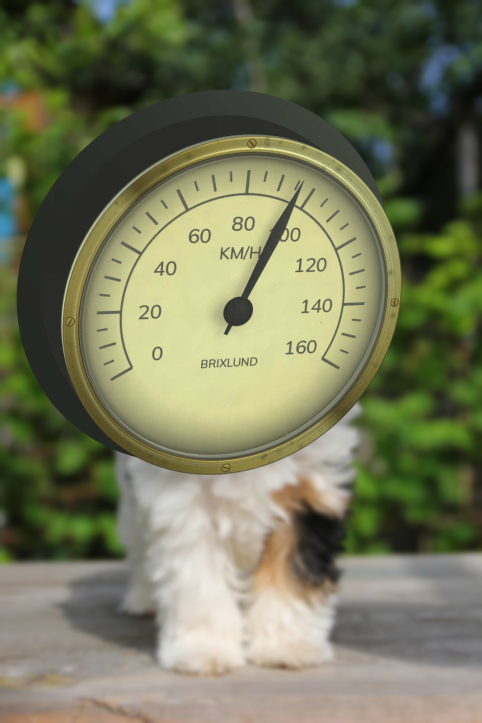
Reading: km/h 95
